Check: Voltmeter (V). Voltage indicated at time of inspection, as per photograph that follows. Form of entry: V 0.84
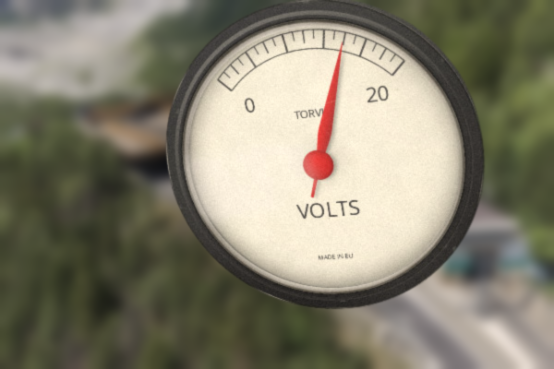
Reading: V 14
